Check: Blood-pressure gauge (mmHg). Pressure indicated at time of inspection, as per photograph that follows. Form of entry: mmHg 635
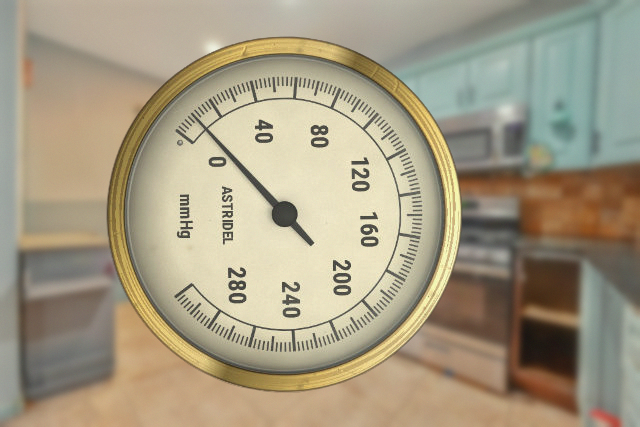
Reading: mmHg 10
